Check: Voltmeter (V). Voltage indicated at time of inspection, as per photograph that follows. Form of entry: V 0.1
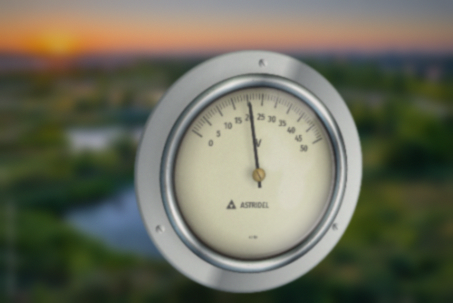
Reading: V 20
